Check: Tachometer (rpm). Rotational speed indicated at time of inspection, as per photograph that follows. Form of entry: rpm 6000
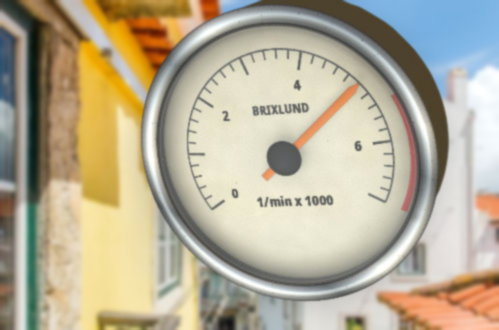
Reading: rpm 5000
